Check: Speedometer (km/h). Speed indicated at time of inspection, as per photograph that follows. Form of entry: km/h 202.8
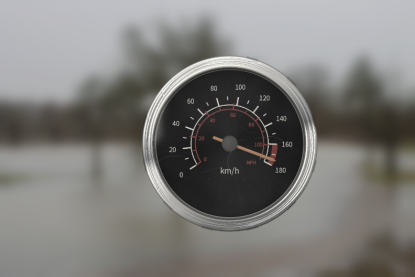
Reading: km/h 175
